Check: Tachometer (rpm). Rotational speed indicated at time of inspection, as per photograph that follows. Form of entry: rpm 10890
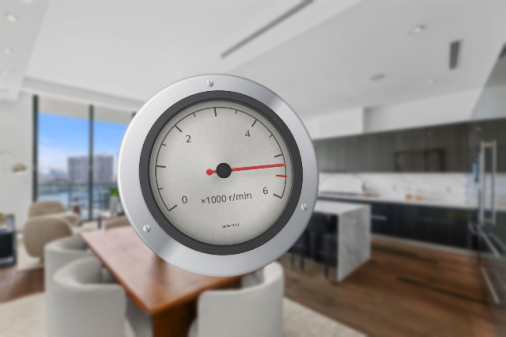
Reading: rpm 5250
